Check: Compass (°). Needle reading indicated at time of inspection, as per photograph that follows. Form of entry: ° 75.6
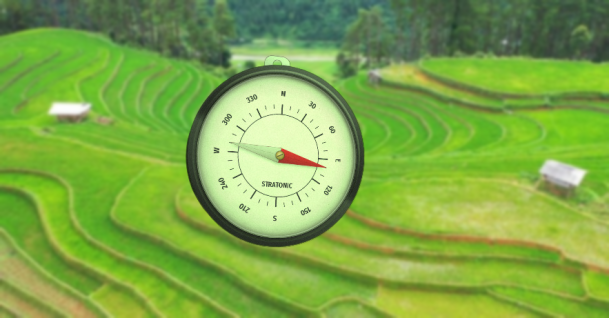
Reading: ° 100
